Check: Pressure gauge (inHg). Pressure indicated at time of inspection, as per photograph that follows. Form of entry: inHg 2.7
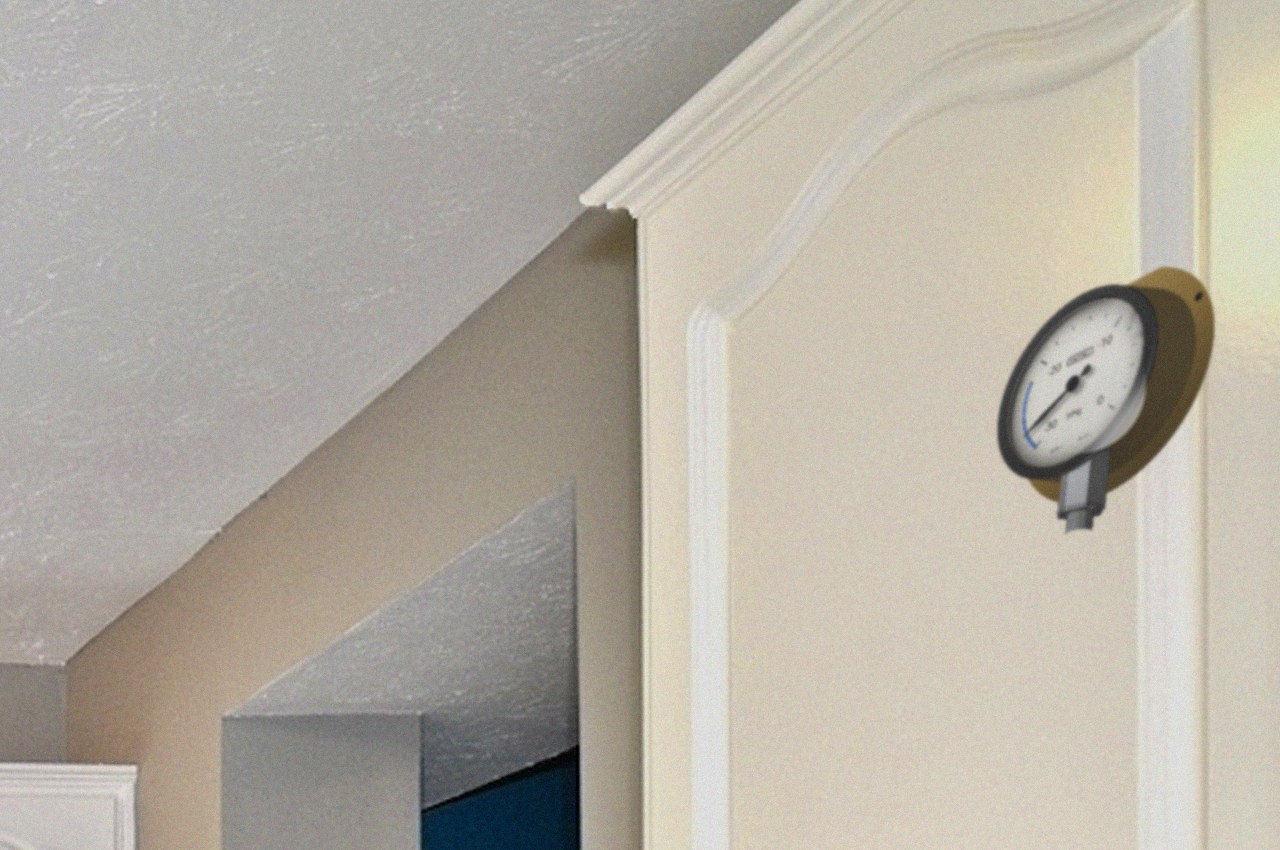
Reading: inHg -28
